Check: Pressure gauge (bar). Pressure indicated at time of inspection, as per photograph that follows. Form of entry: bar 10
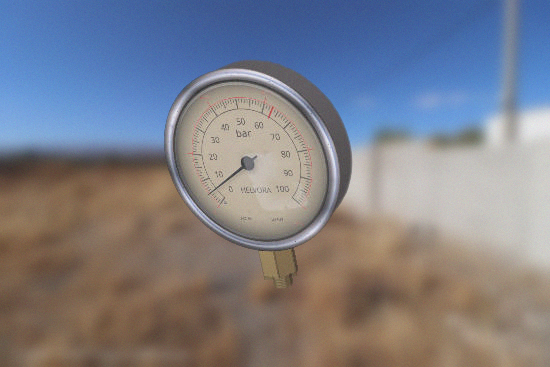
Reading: bar 5
